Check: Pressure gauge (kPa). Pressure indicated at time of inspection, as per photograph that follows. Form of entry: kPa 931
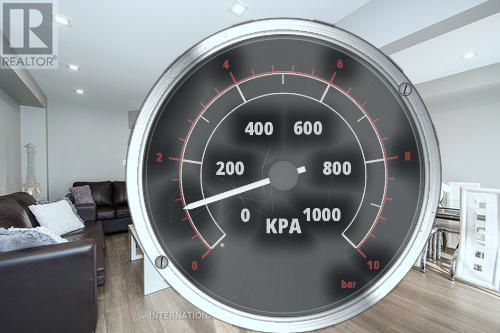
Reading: kPa 100
